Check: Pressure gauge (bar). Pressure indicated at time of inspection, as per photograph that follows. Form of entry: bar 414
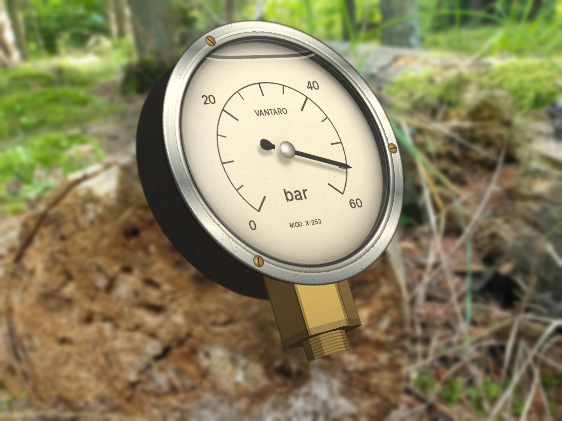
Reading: bar 55
